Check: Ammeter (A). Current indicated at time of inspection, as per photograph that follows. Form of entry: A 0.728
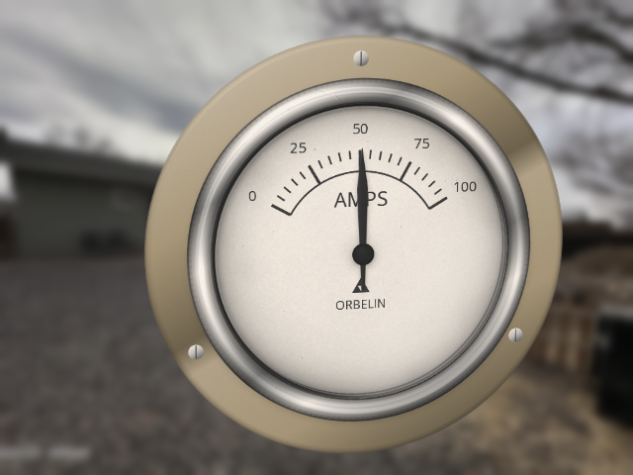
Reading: A 50
